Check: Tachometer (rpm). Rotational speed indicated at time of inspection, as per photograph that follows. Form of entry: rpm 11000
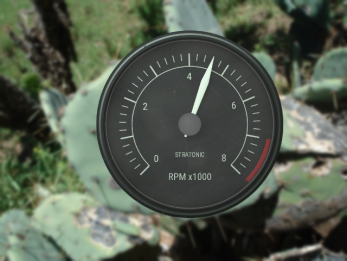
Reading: rpm 4600
